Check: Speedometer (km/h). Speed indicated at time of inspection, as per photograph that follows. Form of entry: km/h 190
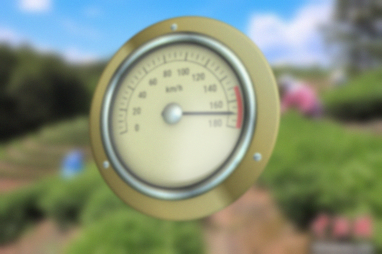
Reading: km/h 170
